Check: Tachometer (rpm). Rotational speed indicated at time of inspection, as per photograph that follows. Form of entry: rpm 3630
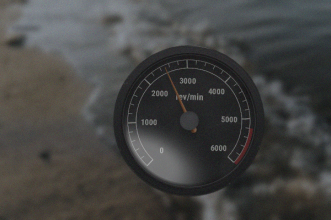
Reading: rpm 2500
